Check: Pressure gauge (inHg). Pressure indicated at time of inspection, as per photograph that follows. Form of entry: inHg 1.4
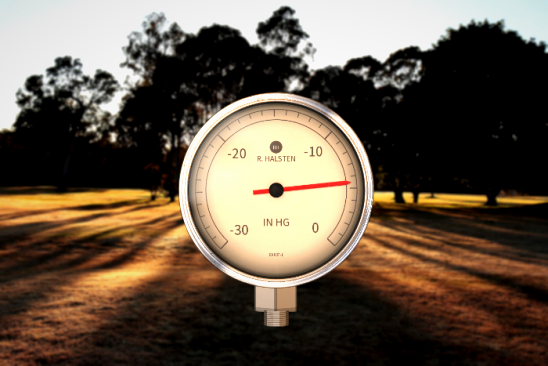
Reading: inHg -5.5
